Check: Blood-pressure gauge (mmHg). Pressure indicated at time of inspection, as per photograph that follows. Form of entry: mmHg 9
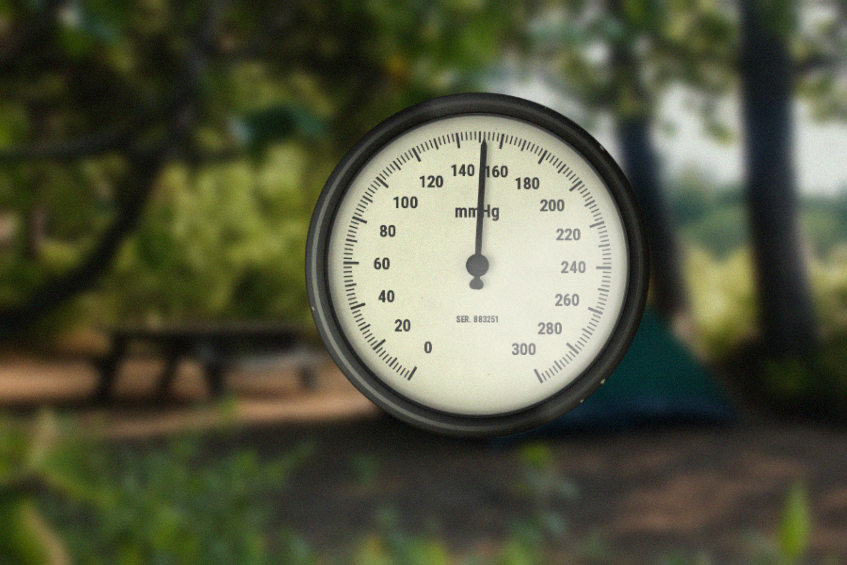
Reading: mmHg 152
